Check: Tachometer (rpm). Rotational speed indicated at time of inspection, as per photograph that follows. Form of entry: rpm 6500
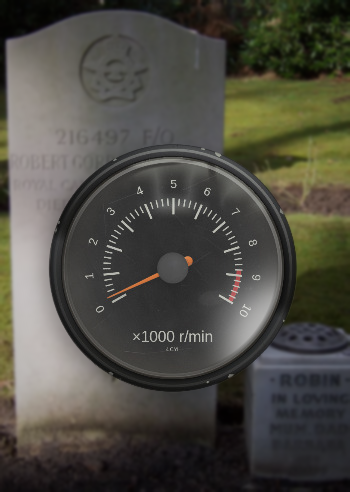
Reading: rpm 200
